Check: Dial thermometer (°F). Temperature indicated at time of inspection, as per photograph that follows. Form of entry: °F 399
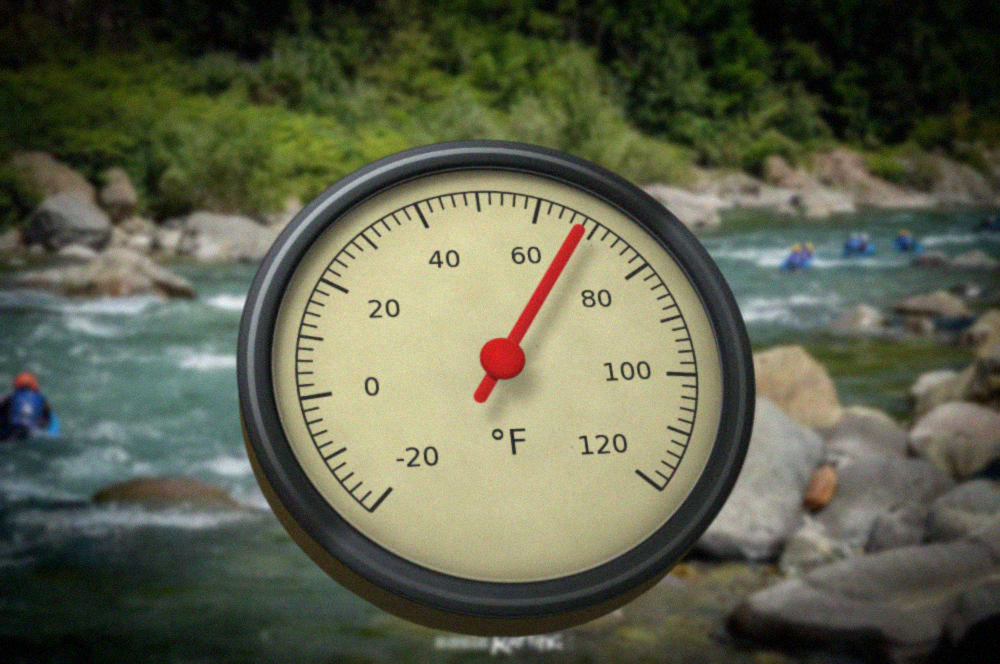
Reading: °F 68
